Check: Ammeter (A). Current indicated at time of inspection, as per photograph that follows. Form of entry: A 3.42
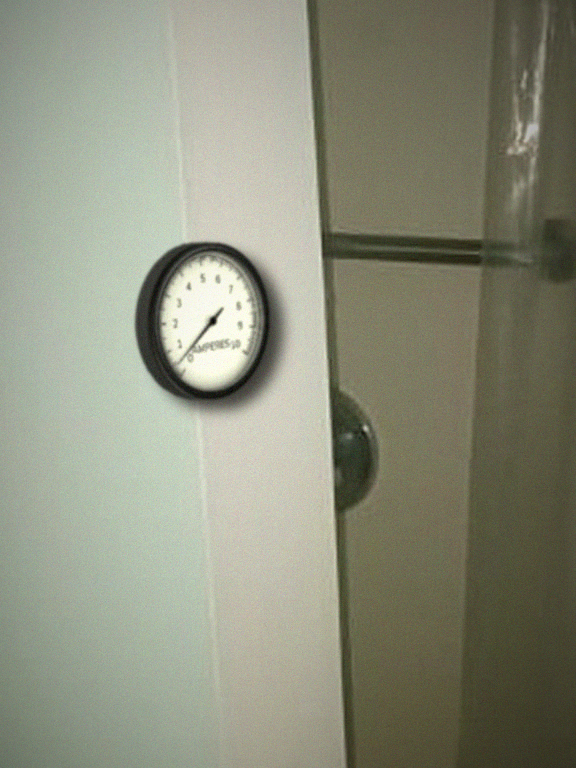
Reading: A 0.5
